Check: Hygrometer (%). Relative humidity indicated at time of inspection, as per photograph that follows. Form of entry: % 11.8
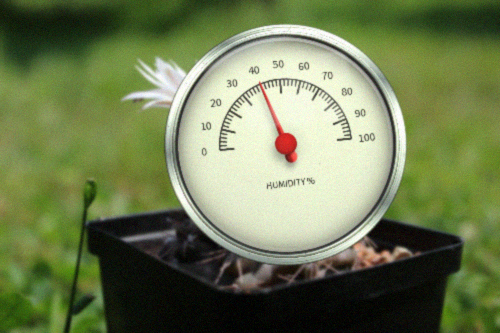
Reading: % 40
